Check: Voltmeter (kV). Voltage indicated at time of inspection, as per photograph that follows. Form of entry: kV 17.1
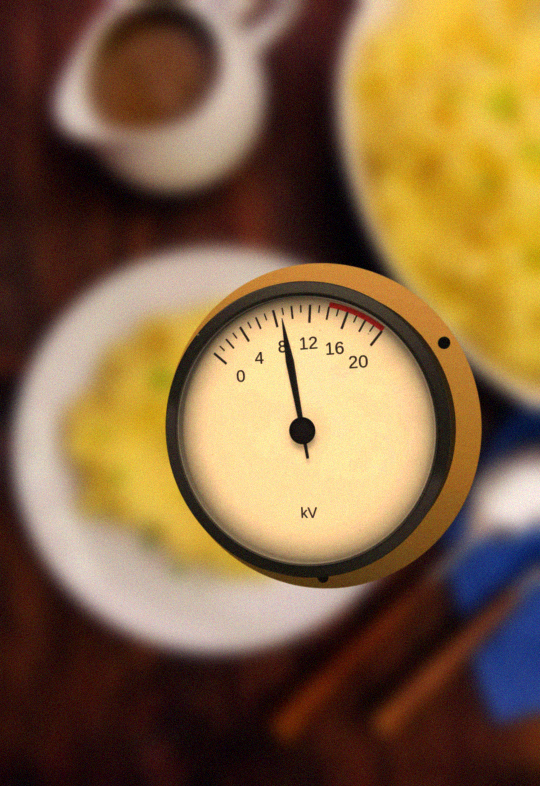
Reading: kV 9
